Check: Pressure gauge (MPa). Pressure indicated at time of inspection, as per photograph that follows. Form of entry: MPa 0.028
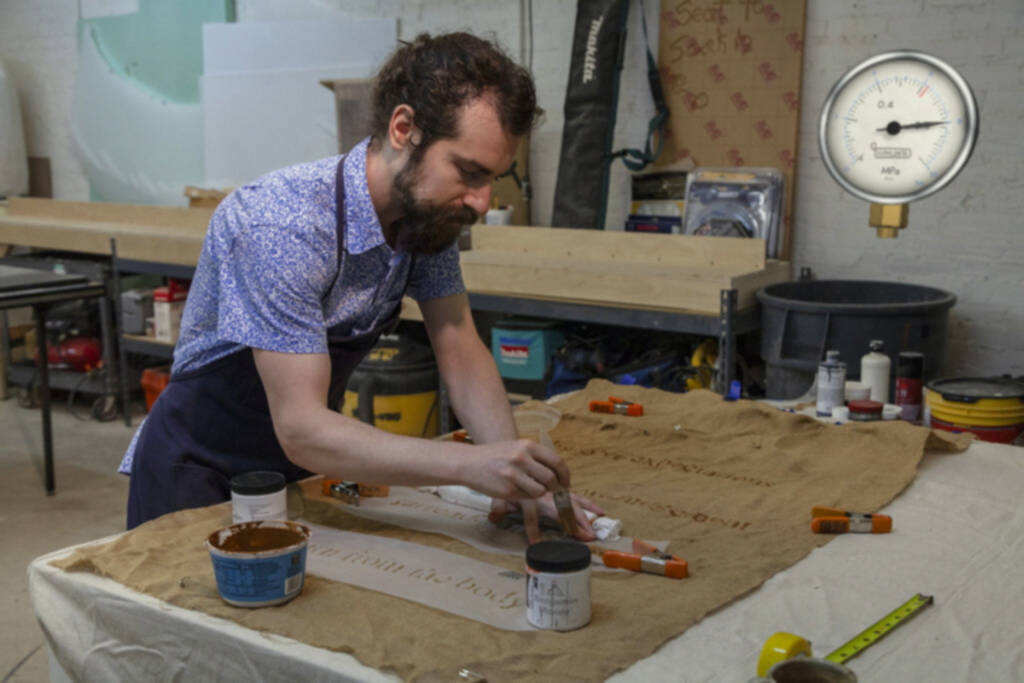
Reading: MPa 0.8
